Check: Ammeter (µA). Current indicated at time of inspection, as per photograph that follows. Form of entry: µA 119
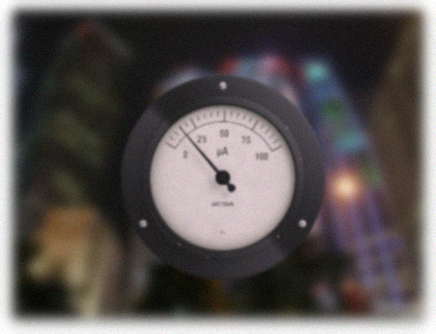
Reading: µA 15
